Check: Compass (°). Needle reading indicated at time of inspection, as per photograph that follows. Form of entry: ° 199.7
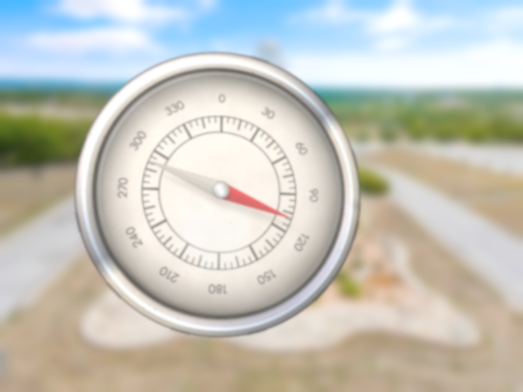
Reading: ° 110
